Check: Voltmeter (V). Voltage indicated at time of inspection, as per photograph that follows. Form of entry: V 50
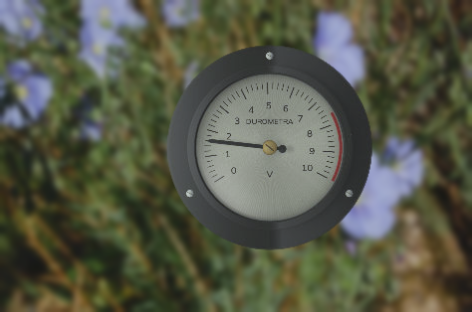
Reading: V 1.6
